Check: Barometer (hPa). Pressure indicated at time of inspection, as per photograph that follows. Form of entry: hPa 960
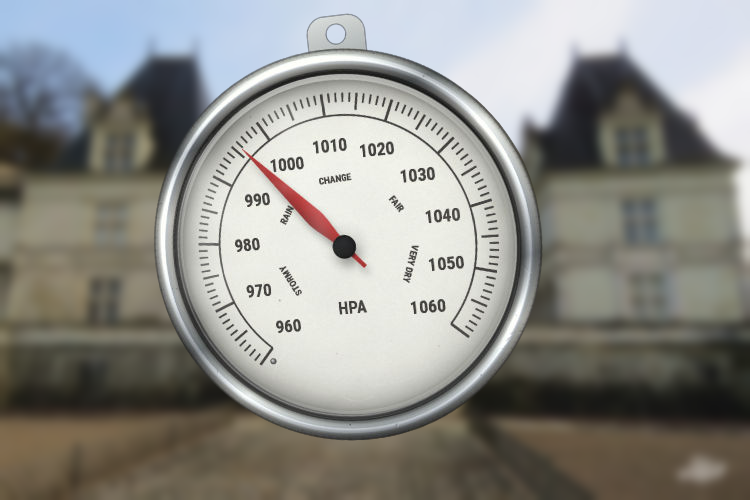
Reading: hPa 996
